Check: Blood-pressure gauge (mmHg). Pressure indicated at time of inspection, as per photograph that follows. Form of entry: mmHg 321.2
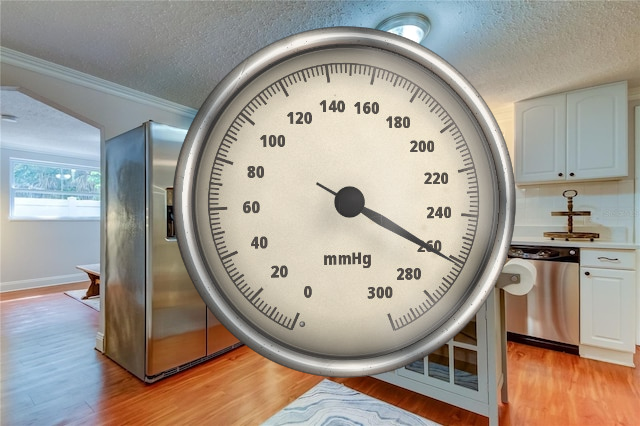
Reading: mmHg 262
